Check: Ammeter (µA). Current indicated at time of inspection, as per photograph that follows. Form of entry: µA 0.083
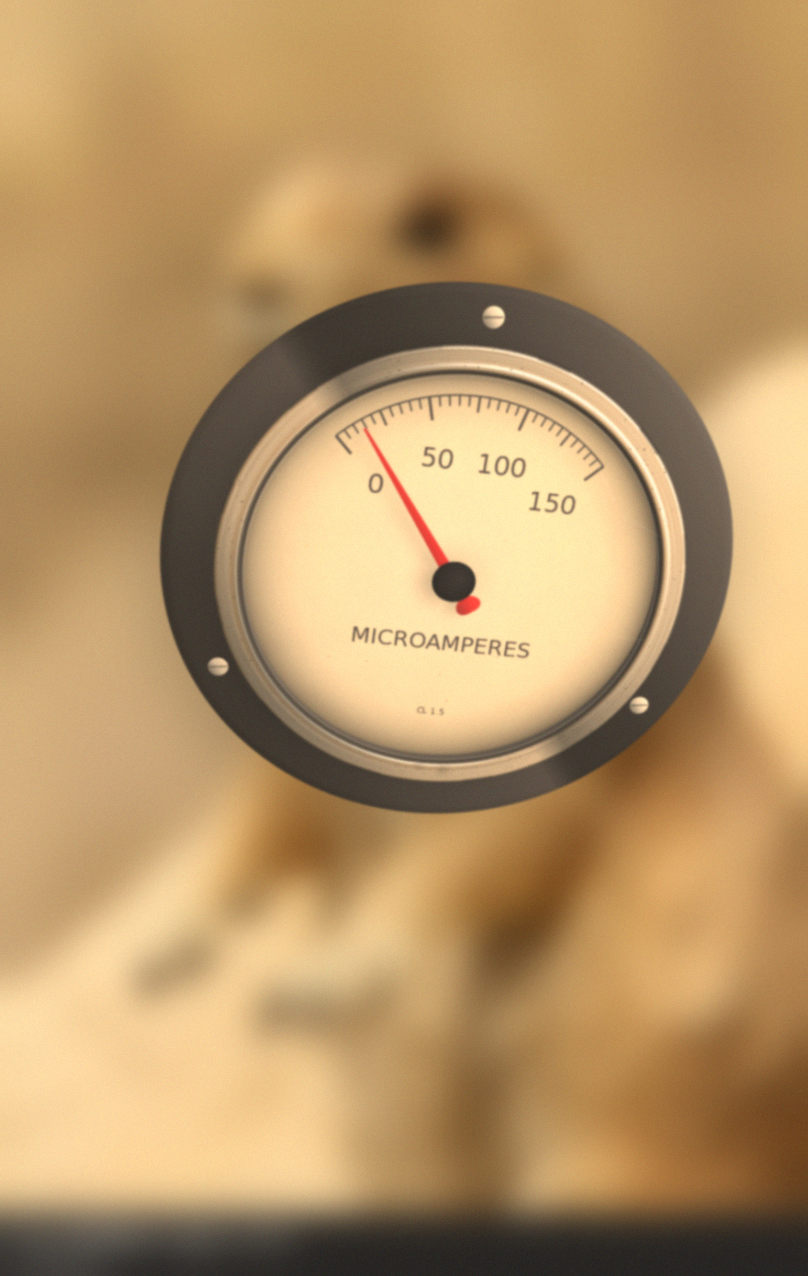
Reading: µA 15
